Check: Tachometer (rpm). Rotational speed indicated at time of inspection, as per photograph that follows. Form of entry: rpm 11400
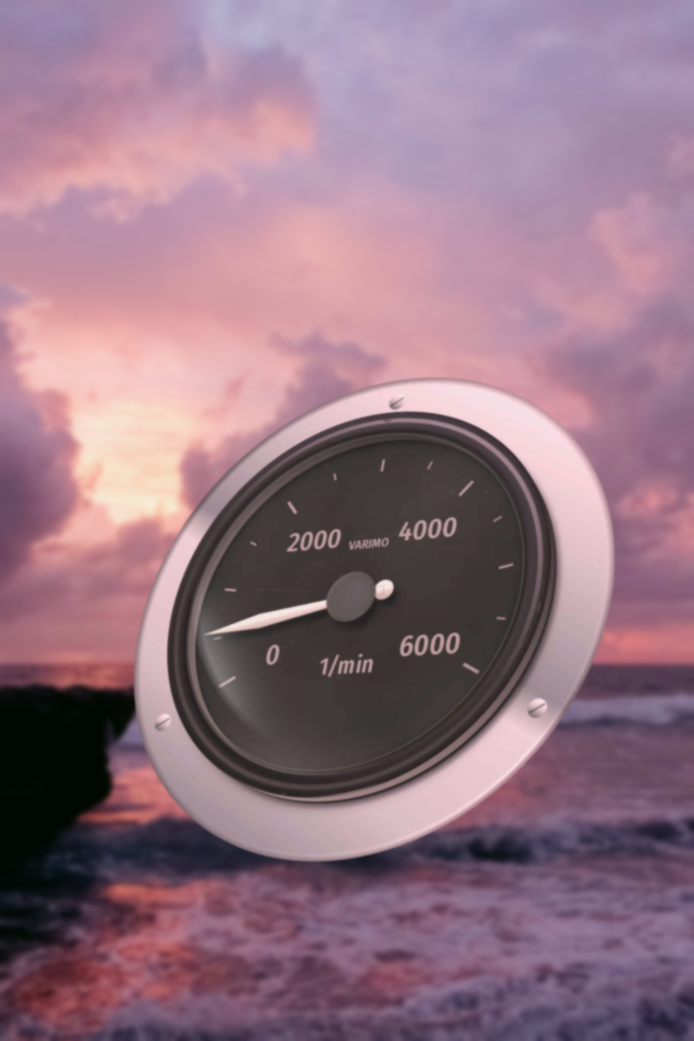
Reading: rpm 500
